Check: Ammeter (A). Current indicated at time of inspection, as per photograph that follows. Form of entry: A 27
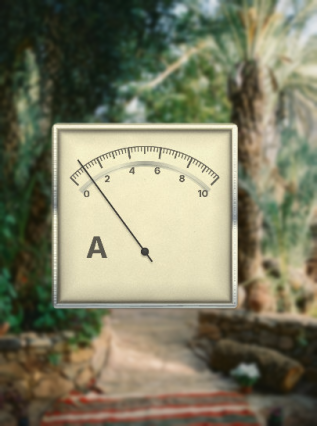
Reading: A 1
